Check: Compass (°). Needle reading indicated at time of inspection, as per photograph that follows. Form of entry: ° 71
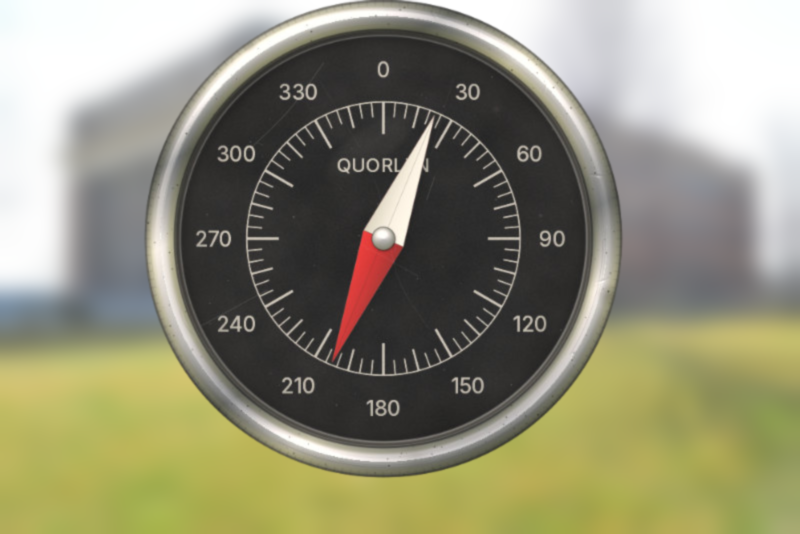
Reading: ° 202.5
